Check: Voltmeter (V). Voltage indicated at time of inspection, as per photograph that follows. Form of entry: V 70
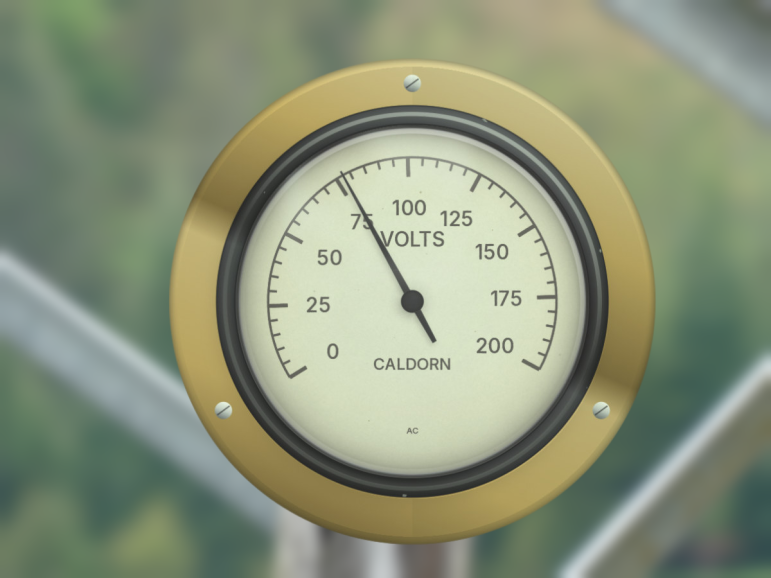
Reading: V 77.5
